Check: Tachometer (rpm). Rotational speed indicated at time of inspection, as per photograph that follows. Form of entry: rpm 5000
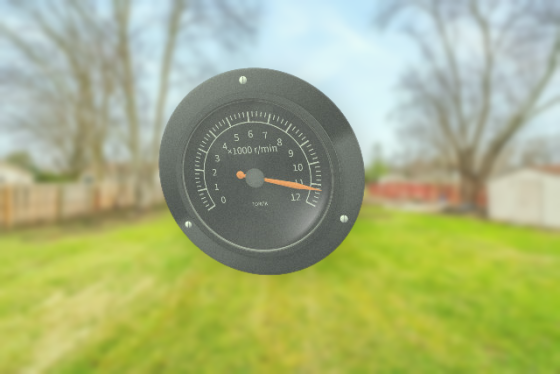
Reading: rpm 11200
